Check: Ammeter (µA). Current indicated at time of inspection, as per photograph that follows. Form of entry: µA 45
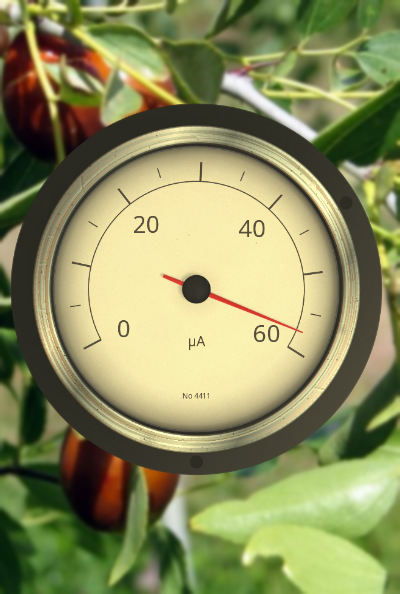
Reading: µA 57.5
